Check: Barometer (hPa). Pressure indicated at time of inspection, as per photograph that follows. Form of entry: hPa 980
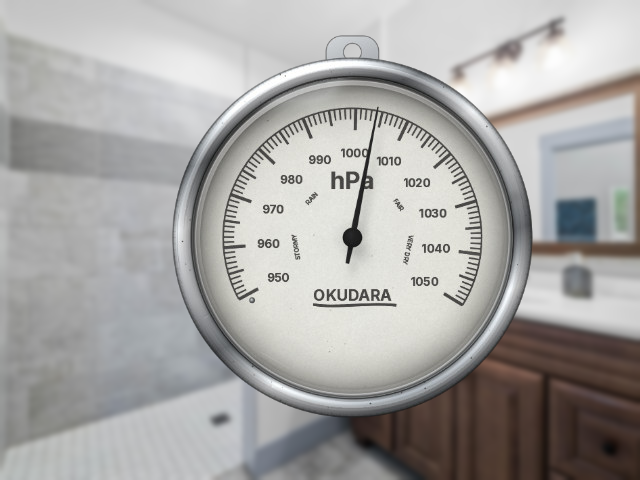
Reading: hPa 1004
